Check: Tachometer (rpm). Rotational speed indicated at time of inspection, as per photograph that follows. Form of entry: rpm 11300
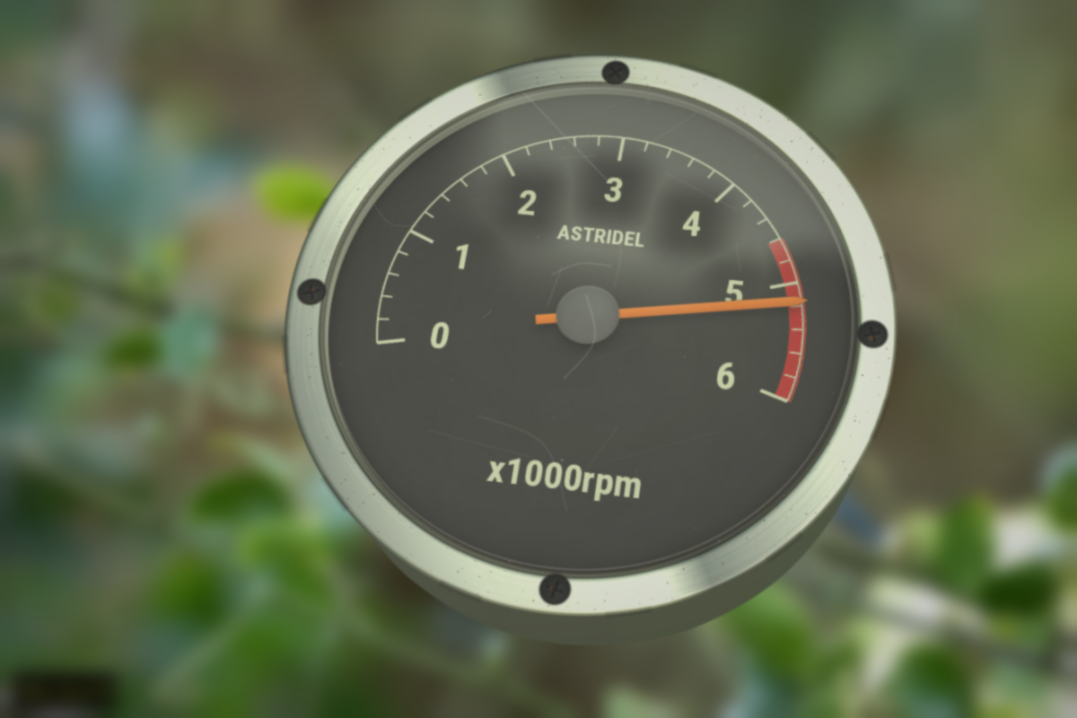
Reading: rpm 5200
